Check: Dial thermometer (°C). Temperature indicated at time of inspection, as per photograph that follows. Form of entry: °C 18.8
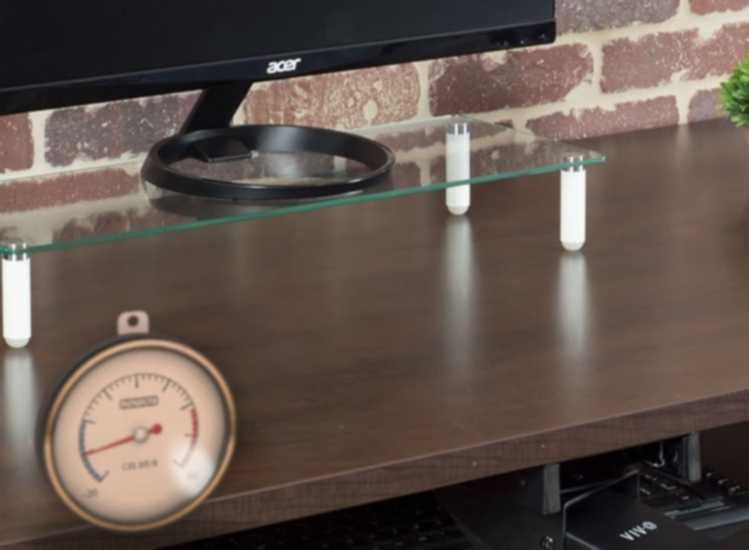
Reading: °C -10
